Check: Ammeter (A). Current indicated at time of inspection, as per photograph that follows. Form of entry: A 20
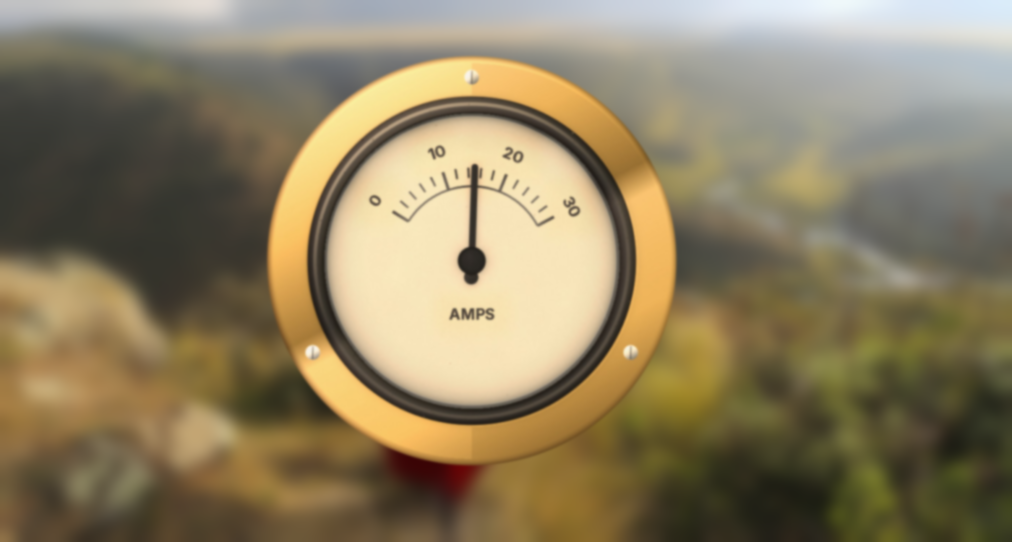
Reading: A 15
